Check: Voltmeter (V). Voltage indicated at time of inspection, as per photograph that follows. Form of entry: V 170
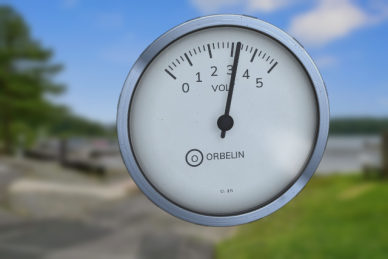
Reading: V 3.2
